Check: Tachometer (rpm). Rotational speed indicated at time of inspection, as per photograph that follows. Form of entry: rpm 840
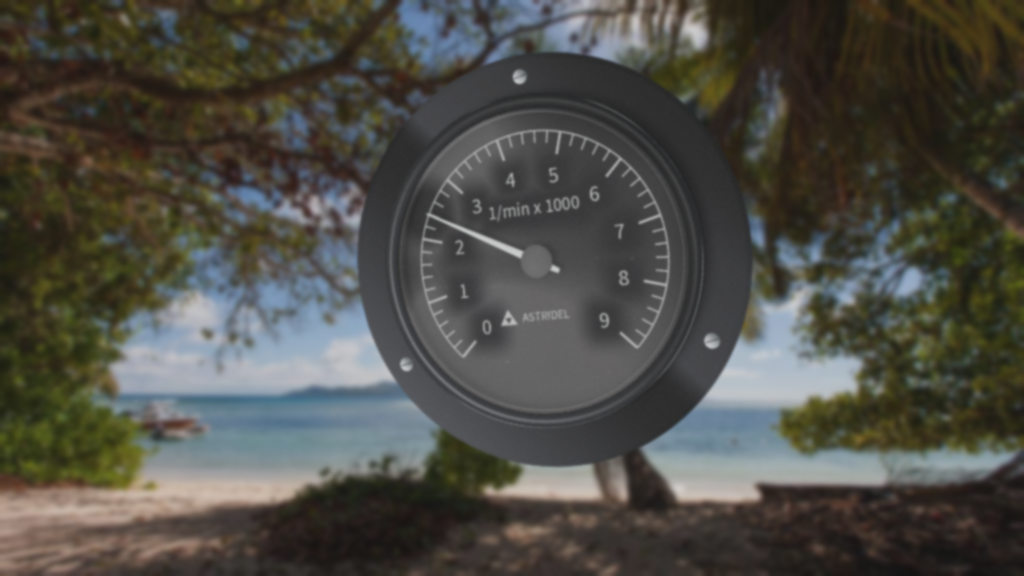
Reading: rpm 2400
